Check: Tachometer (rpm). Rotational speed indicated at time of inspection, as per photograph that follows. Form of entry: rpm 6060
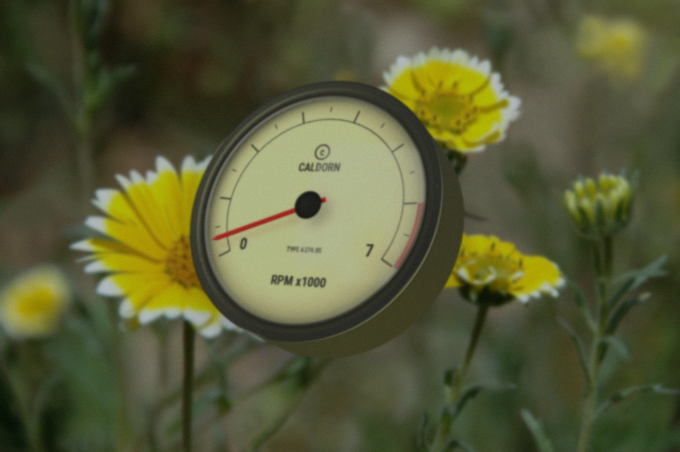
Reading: rpm 250
